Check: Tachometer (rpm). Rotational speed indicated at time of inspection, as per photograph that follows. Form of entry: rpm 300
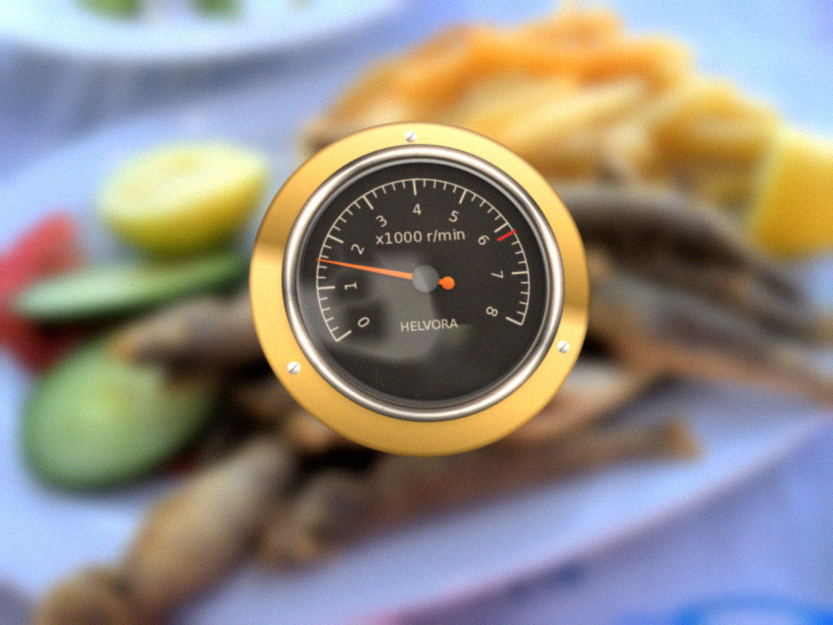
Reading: rpm 1500
